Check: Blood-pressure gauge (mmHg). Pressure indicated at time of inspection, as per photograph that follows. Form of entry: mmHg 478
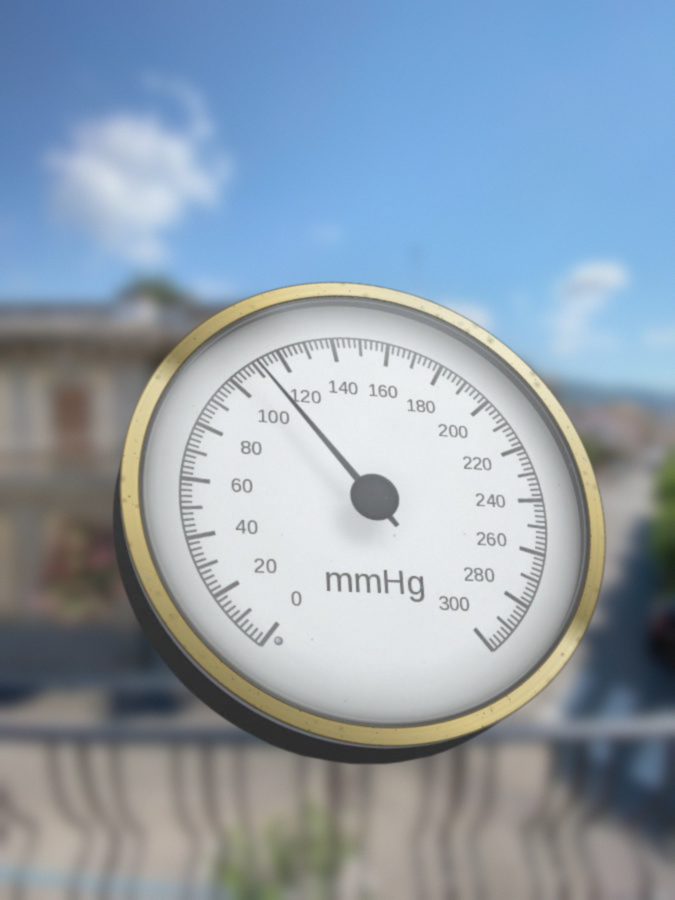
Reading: mmHg 110
